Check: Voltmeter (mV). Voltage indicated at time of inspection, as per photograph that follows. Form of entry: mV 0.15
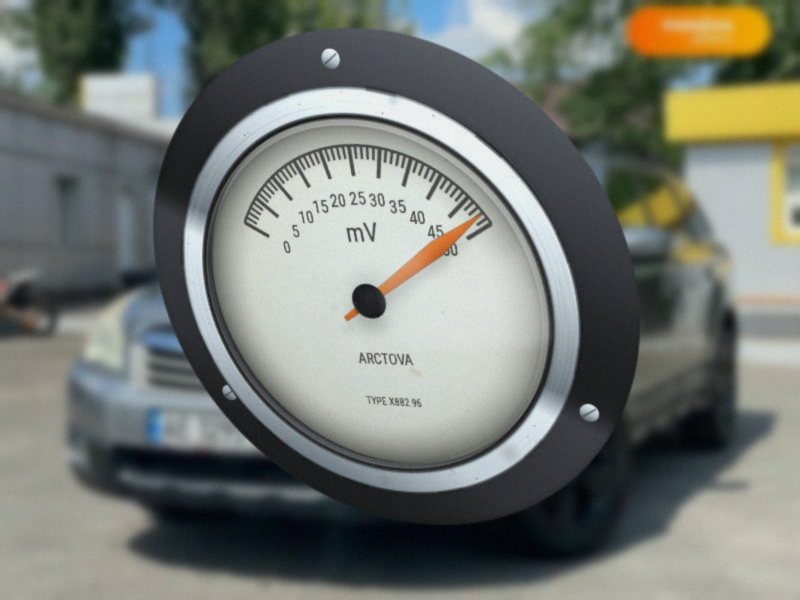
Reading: mV 48
